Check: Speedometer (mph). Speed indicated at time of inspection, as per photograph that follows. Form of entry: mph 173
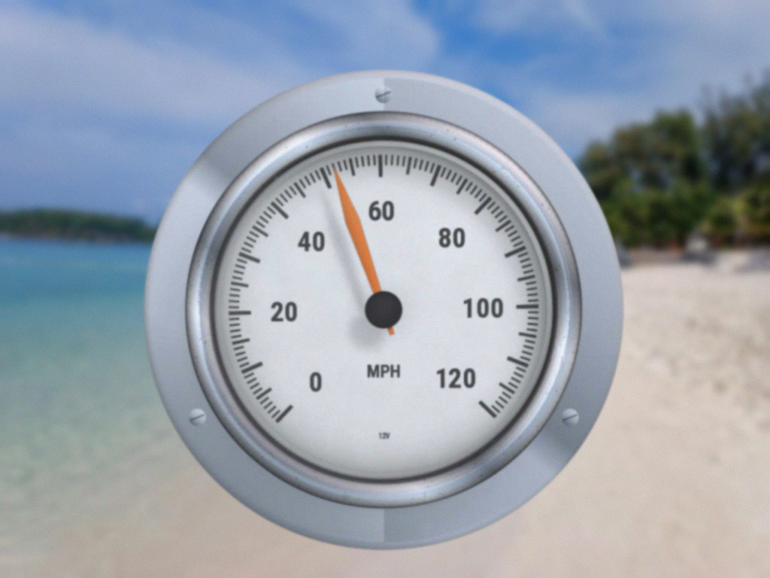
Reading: mph 52
